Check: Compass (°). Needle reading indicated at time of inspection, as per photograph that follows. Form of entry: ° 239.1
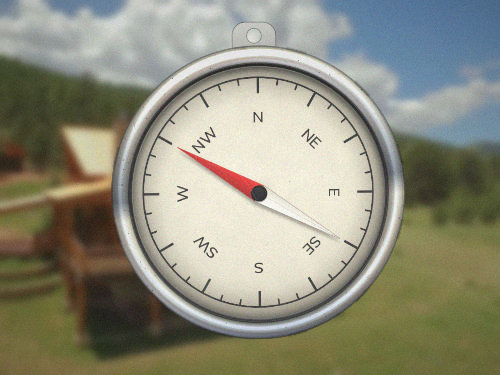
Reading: ° 300
